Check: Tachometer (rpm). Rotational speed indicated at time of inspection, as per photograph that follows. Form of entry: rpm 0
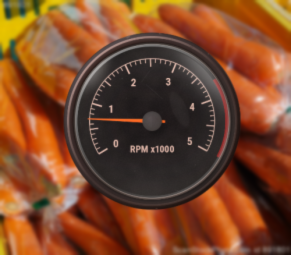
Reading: rpm 700
